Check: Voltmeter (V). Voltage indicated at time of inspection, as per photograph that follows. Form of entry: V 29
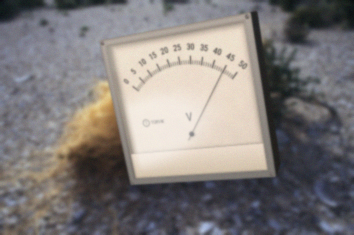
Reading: V 45
